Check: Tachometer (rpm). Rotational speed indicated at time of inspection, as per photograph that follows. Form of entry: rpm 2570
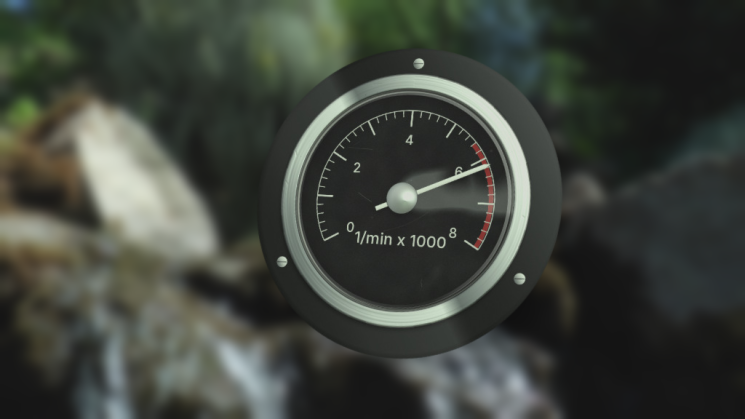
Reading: rpm 6200
